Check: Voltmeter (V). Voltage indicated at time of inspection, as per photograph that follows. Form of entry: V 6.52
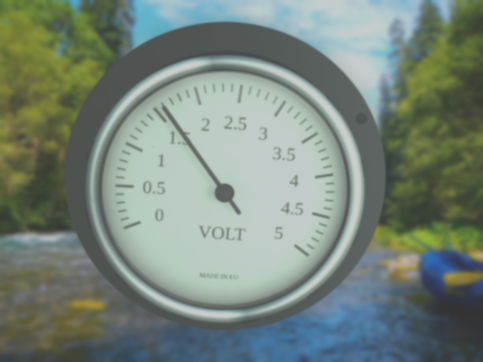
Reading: V 1.6
